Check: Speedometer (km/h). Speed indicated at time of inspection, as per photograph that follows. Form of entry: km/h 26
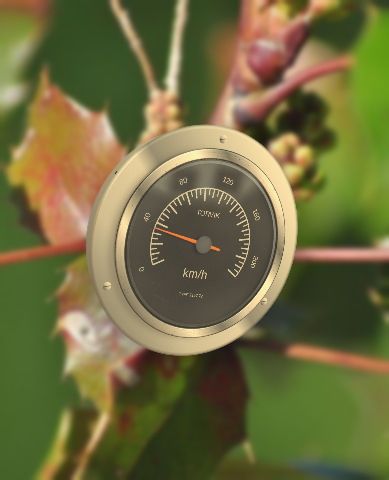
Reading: km/h 35
